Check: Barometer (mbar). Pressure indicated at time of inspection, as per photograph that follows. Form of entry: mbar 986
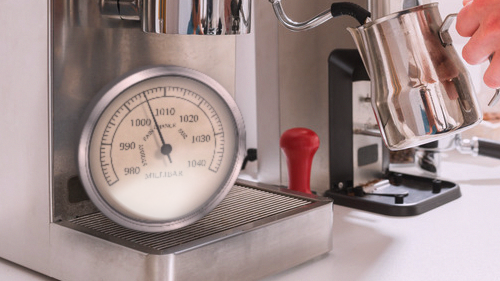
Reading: mbar 1005
